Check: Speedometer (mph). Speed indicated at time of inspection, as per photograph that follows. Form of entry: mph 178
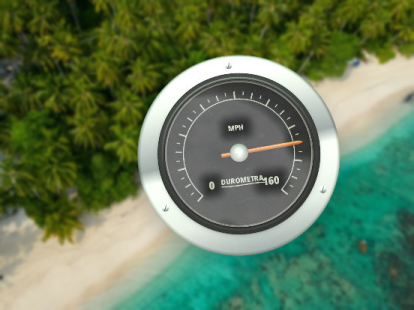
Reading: mph 130
